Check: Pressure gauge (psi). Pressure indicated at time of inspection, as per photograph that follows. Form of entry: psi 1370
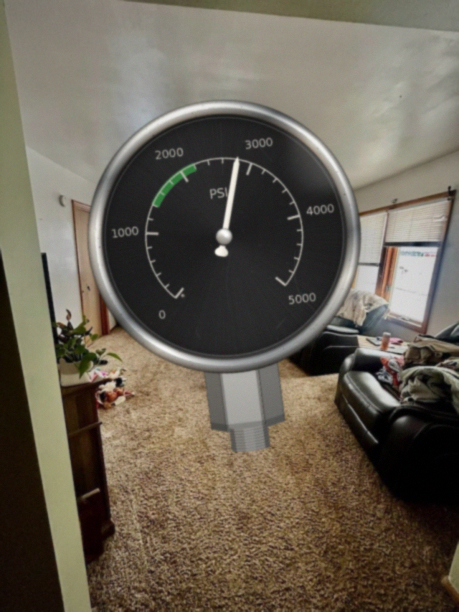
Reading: psi 2800
